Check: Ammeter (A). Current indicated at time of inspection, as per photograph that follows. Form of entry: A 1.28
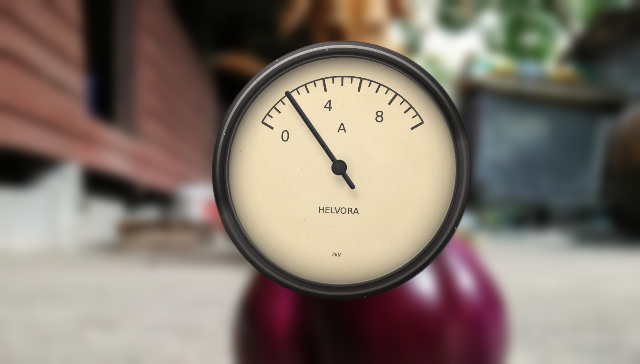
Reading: A 2
